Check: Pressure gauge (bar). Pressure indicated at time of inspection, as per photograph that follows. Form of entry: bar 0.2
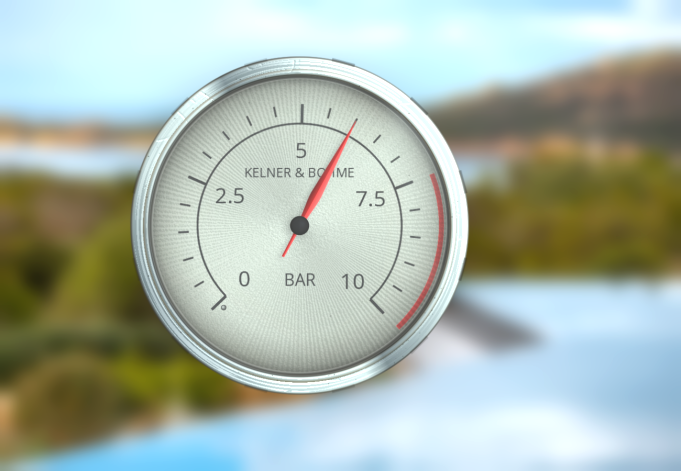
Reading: bar 6
